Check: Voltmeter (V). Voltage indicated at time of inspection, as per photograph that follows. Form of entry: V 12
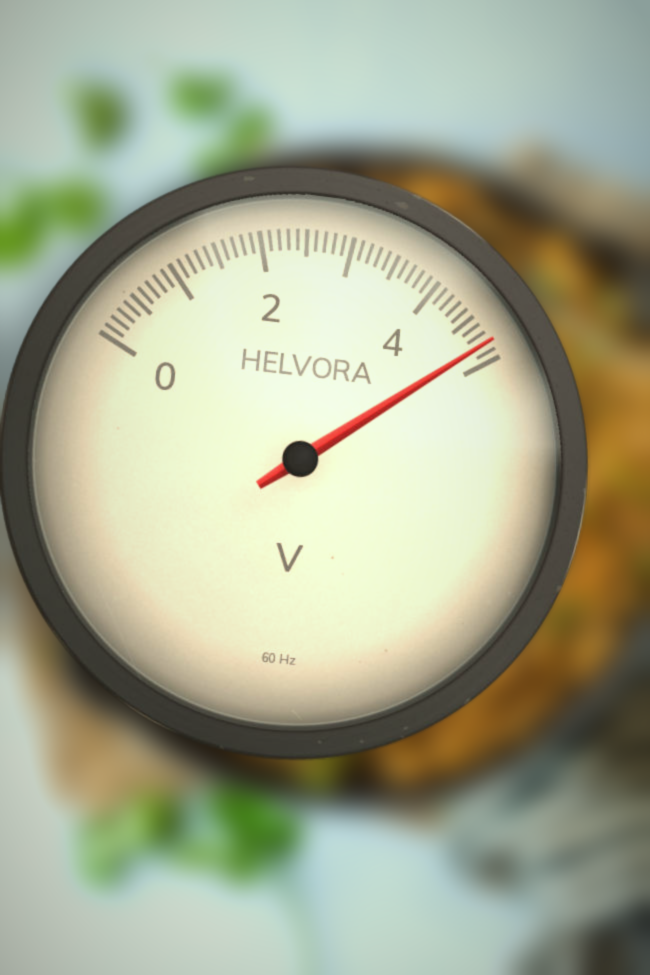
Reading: V 4.8
